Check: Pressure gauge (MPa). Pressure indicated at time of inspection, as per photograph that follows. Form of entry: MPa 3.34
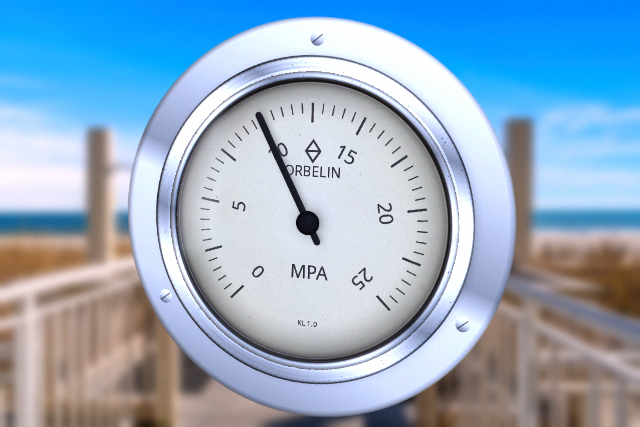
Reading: MPa 10
